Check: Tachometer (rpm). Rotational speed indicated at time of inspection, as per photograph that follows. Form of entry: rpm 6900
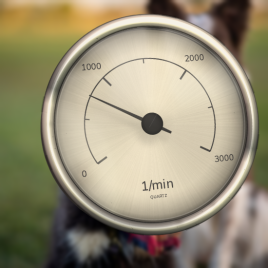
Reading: rpm 750
